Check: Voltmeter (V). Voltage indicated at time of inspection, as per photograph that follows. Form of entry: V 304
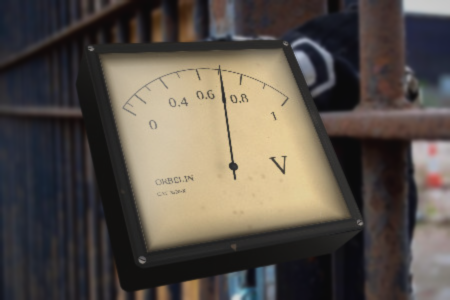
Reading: V 0.7
